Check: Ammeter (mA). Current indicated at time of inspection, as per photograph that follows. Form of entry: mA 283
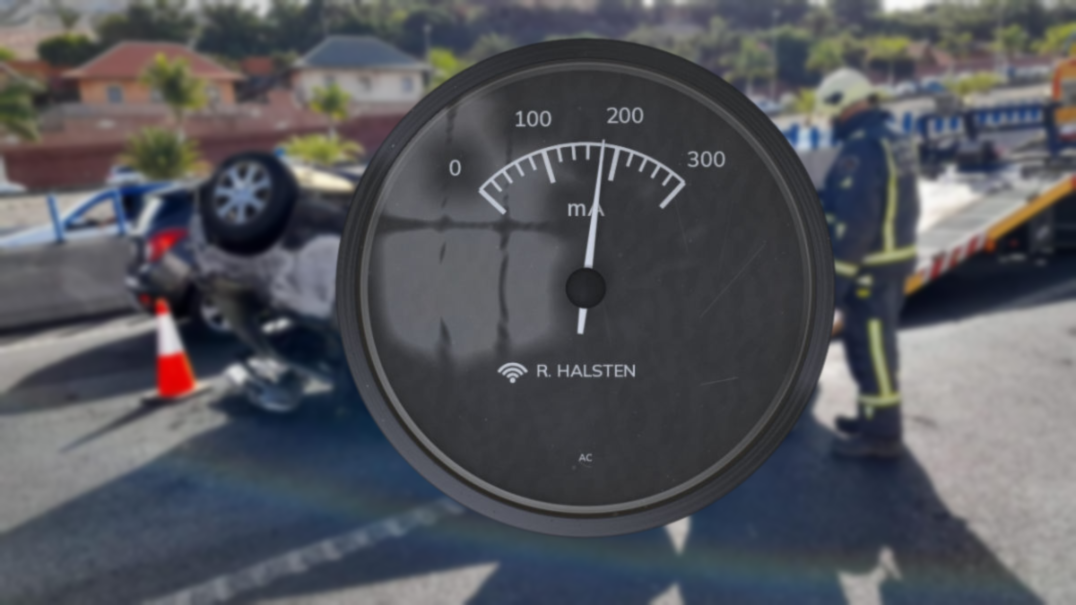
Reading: mA 180
